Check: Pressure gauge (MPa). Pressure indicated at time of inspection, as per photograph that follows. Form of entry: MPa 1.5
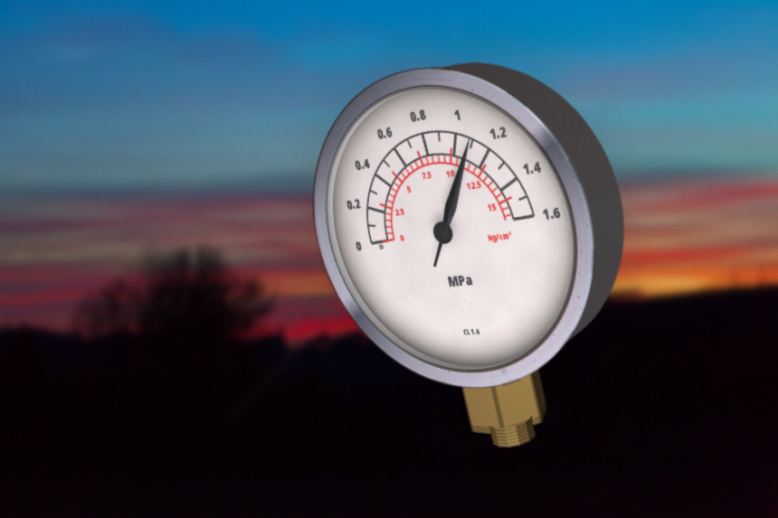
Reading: MPa 1.1
